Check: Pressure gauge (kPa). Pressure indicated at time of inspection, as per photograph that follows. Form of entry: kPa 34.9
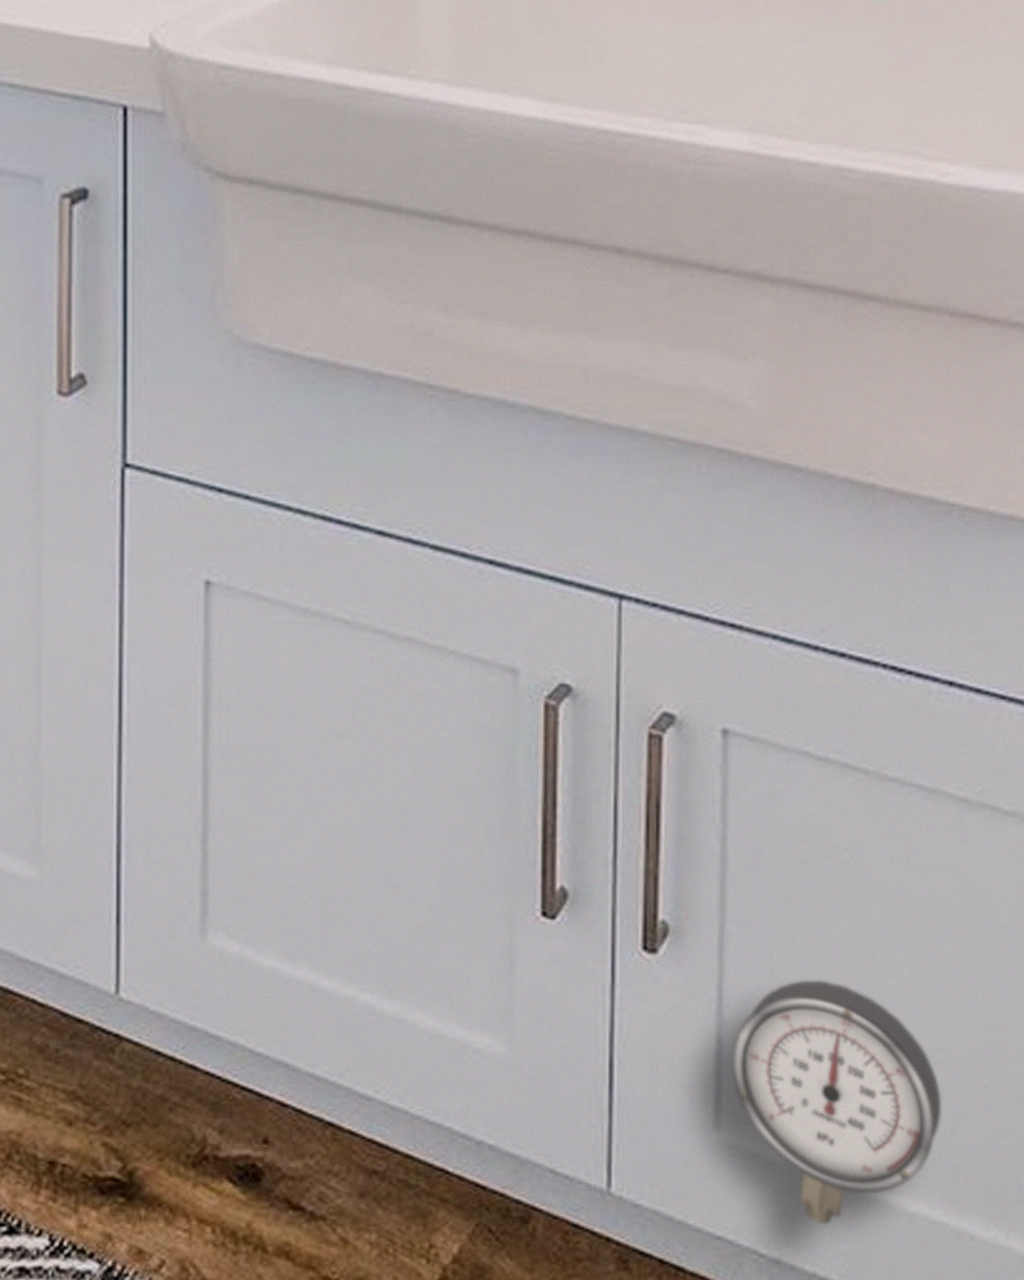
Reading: kPa 200
